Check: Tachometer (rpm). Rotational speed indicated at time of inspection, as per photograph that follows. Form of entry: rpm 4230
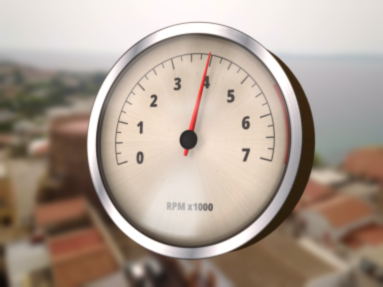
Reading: rpm 4000
